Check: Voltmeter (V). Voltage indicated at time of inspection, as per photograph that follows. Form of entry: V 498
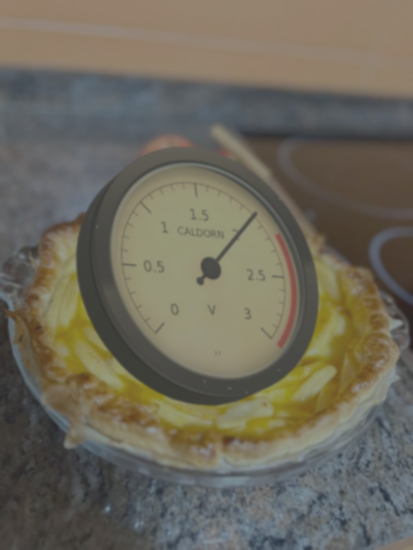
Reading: V 2
